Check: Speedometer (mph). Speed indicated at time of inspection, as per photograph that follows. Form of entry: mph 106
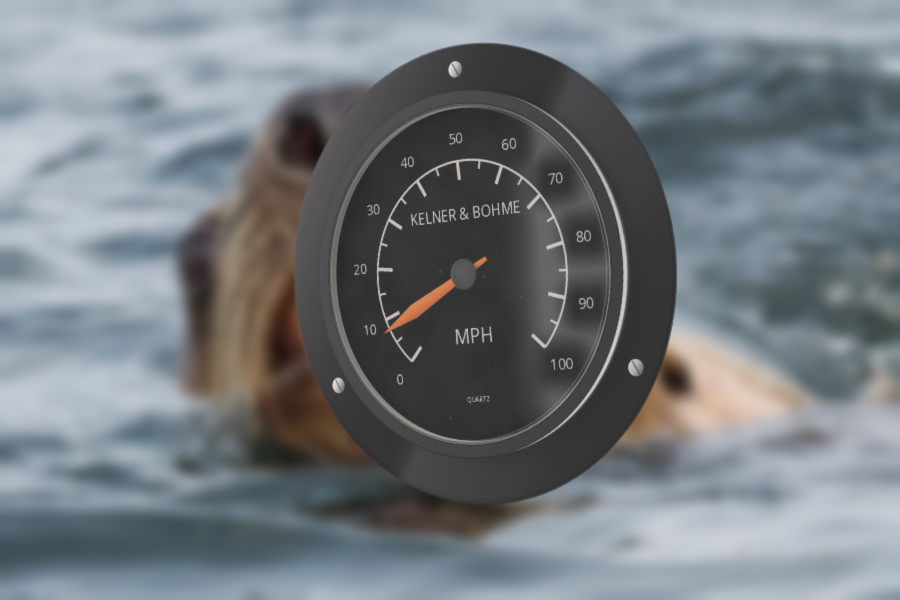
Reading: mph 7.5
